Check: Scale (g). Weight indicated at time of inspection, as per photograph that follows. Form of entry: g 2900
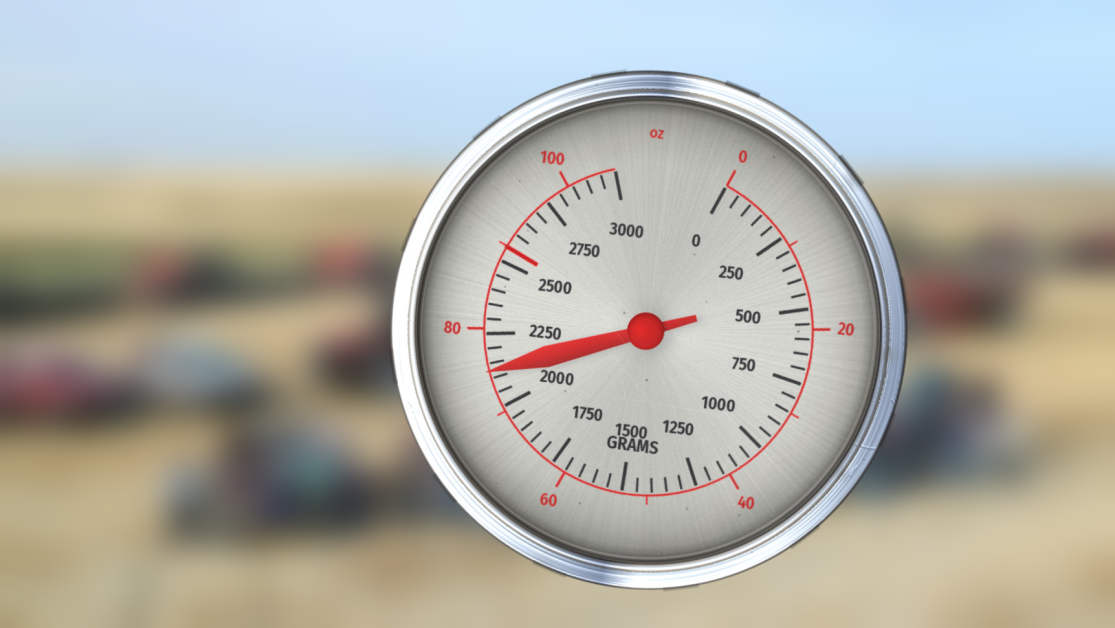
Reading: g 2125
